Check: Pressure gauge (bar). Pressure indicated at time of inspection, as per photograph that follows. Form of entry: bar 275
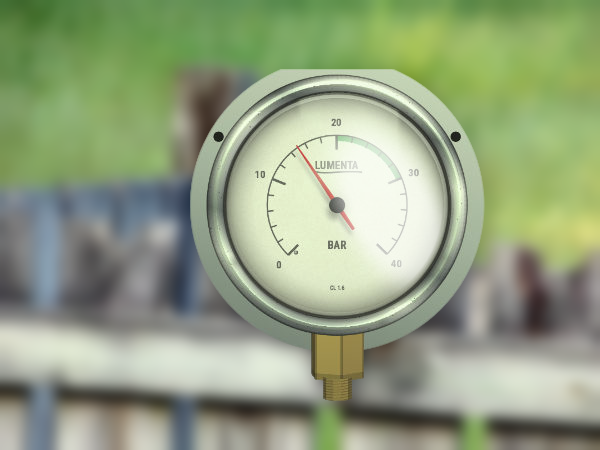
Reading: bar 15
